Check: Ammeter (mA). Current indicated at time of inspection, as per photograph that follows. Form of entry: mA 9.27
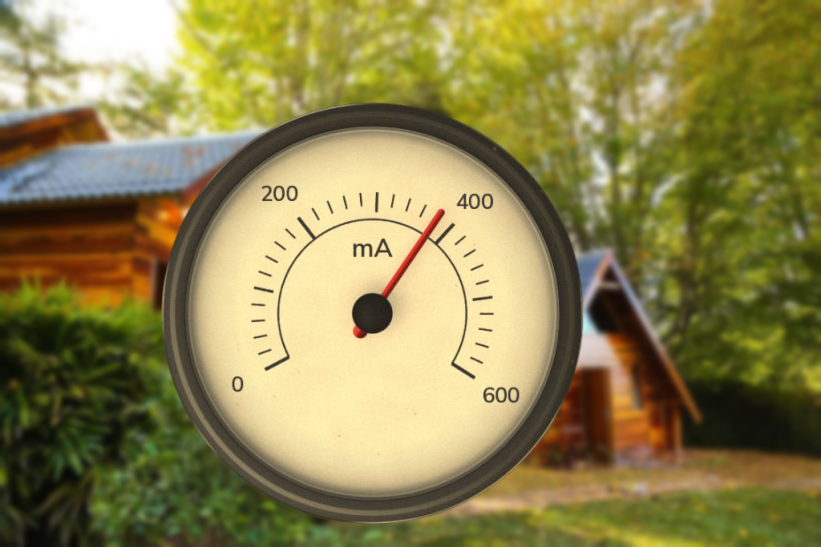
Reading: mA 380
